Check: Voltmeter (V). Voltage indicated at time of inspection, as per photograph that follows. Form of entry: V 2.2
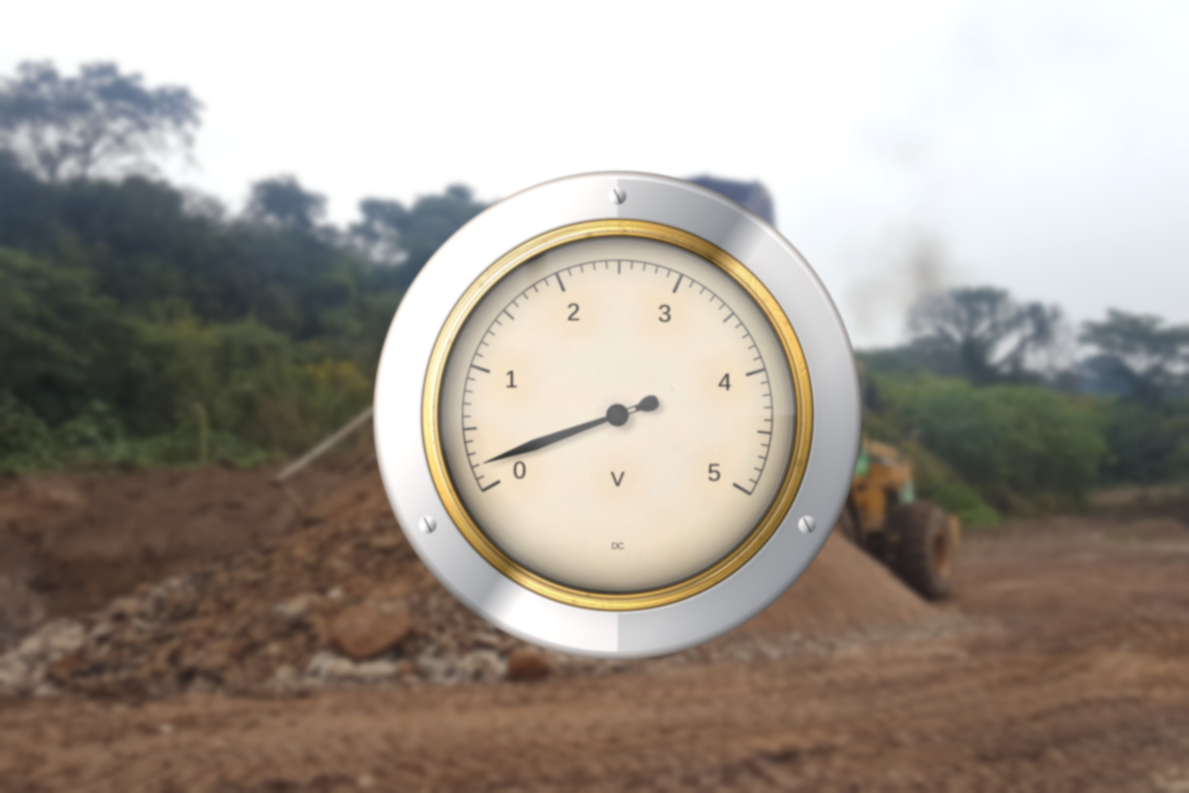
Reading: V 0.2
